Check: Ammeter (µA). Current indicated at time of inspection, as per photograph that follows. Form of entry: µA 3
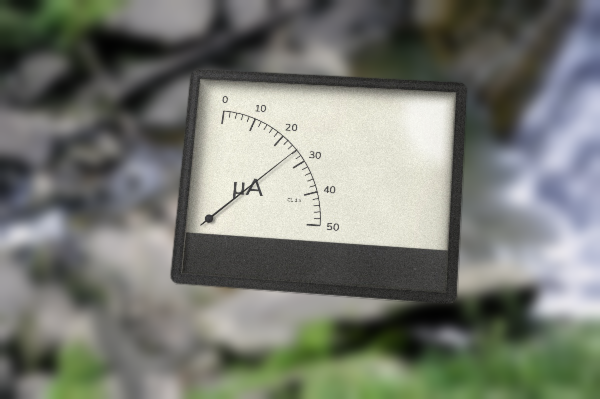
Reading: µA 26
